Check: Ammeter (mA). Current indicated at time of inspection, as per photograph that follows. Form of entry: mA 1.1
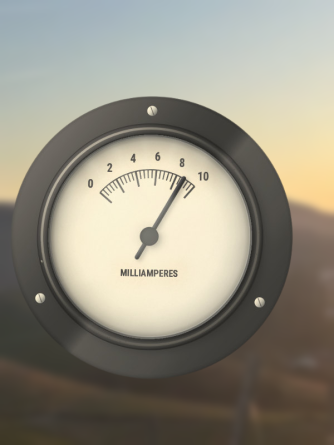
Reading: mA 8.8
